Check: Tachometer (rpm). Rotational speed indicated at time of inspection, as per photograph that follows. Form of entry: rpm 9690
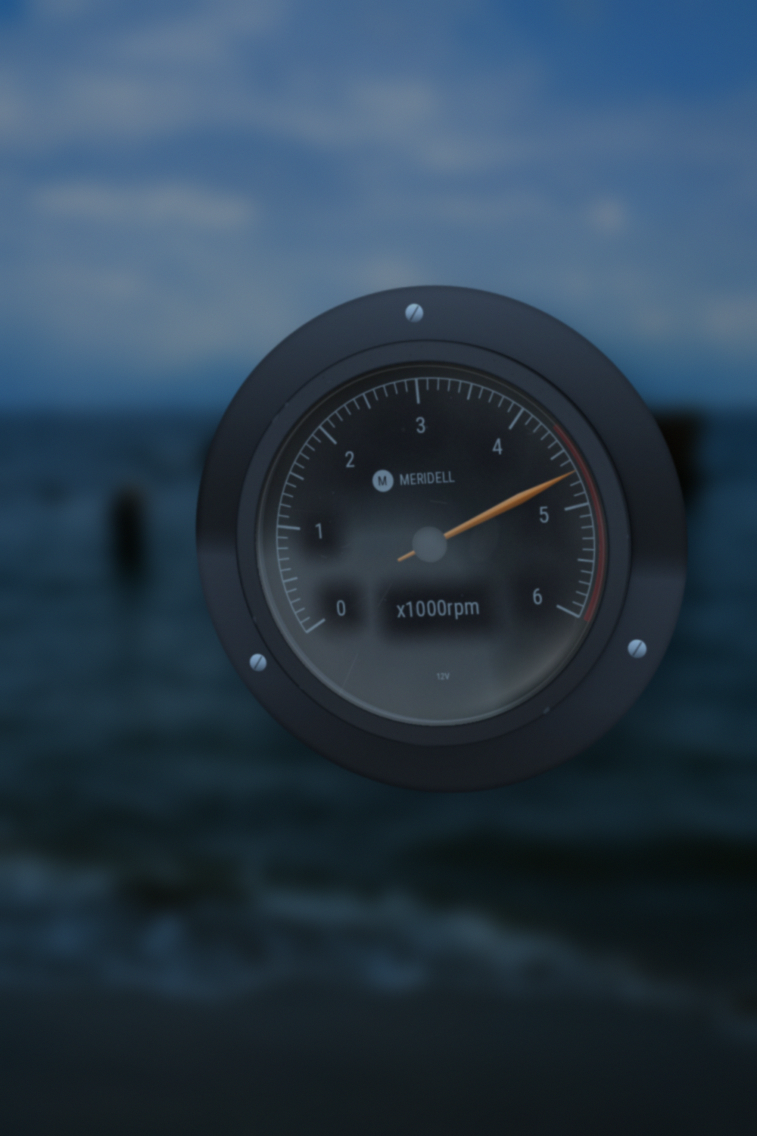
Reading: rpm 4700
